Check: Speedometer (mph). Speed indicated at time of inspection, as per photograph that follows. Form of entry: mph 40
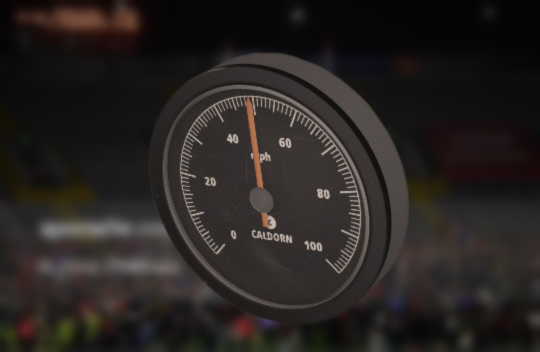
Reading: mph 50
